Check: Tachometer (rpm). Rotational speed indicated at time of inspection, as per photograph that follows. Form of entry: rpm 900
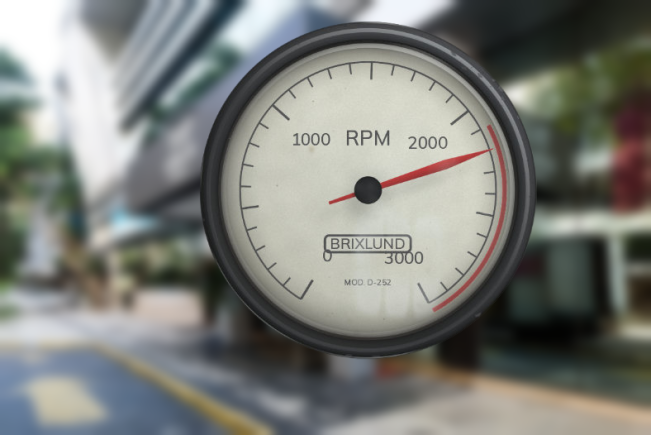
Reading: rpm 2200
